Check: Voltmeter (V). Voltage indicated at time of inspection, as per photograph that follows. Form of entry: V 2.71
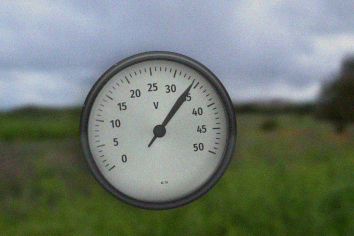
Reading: V 34
